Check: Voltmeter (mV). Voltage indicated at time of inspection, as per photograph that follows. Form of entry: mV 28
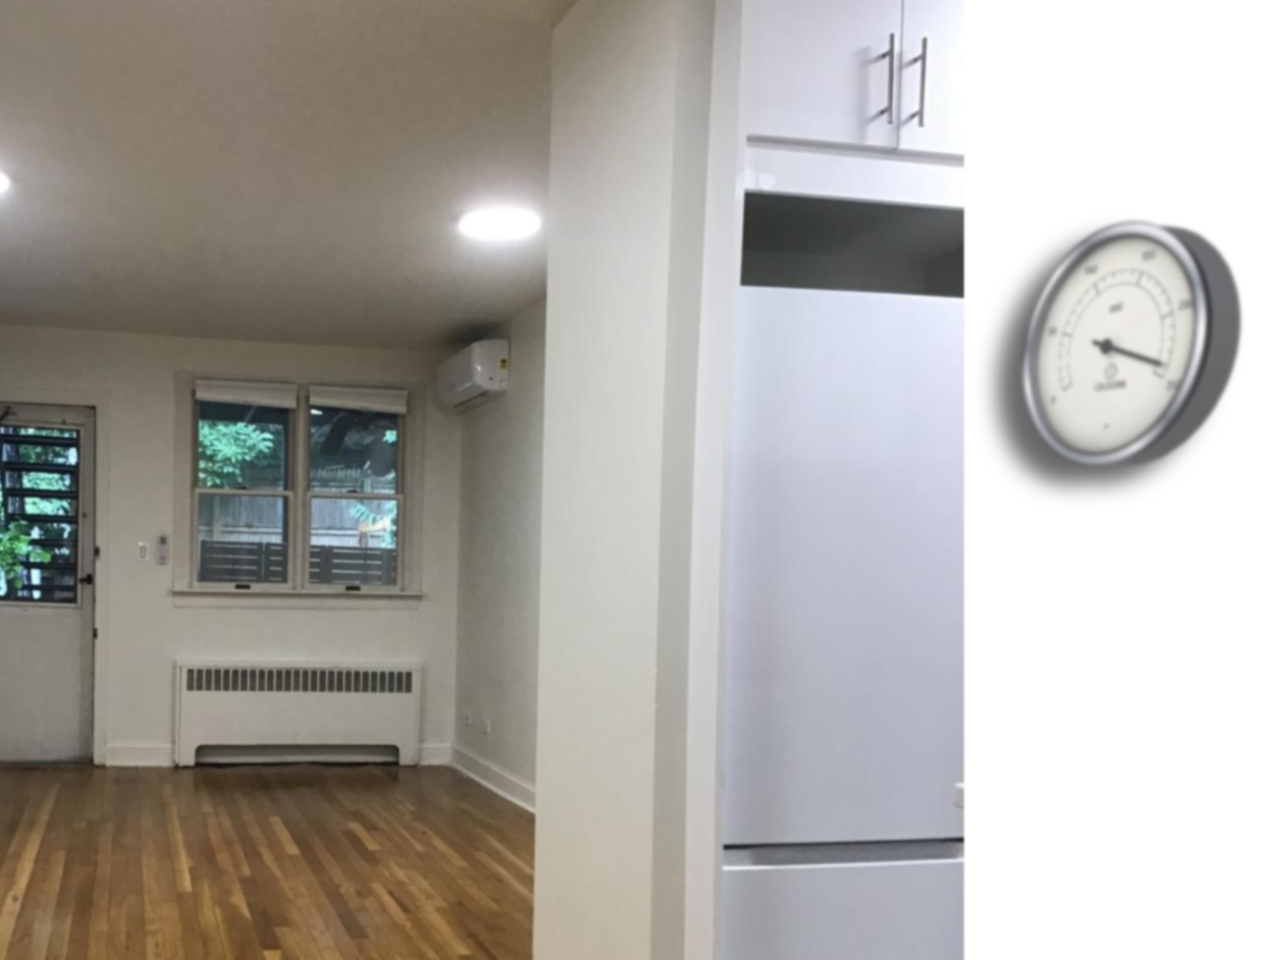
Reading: mV 240
